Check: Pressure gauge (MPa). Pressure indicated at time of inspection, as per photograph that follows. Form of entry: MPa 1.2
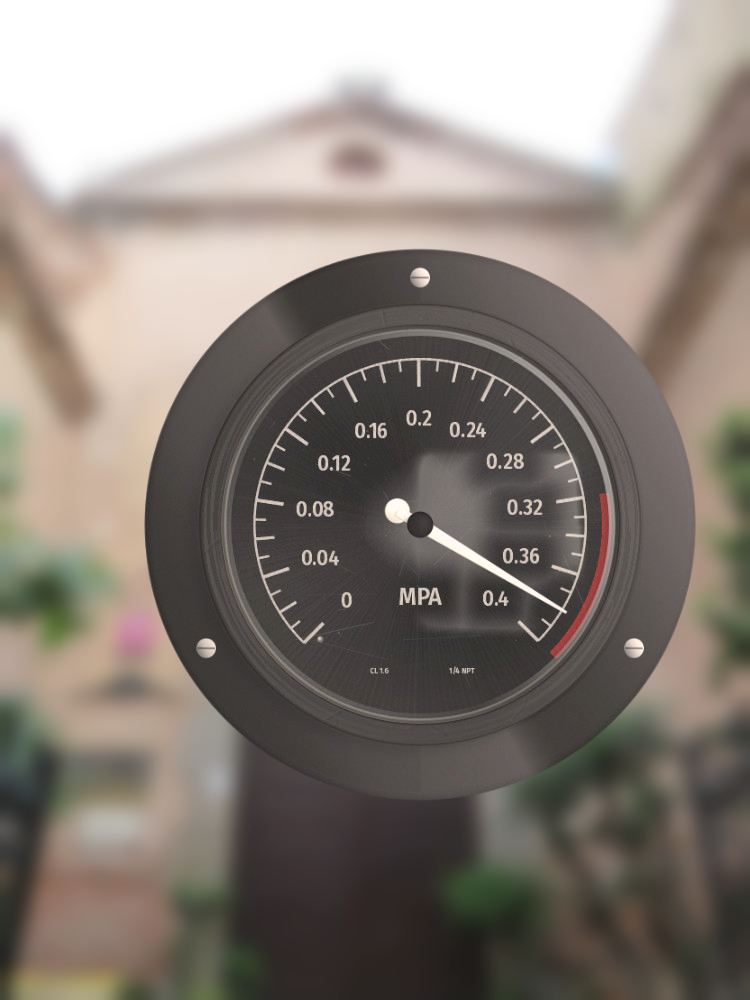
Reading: MPa 0.38
